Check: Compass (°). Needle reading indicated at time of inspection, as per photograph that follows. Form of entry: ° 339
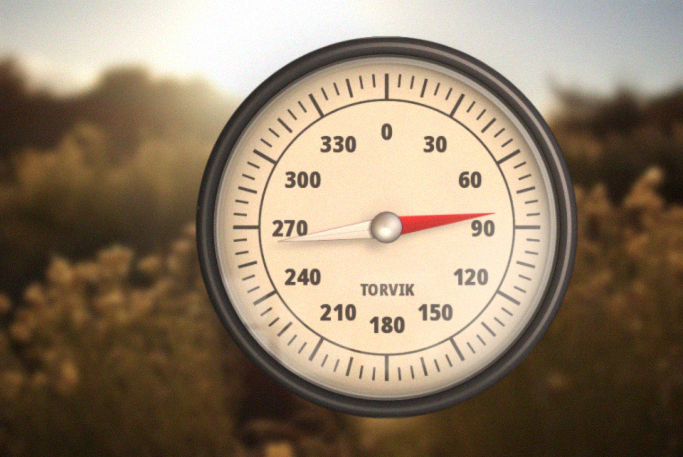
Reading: ° 82.5
